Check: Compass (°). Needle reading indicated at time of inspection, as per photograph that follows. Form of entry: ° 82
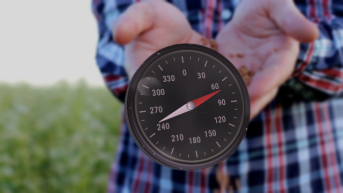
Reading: ° 70
